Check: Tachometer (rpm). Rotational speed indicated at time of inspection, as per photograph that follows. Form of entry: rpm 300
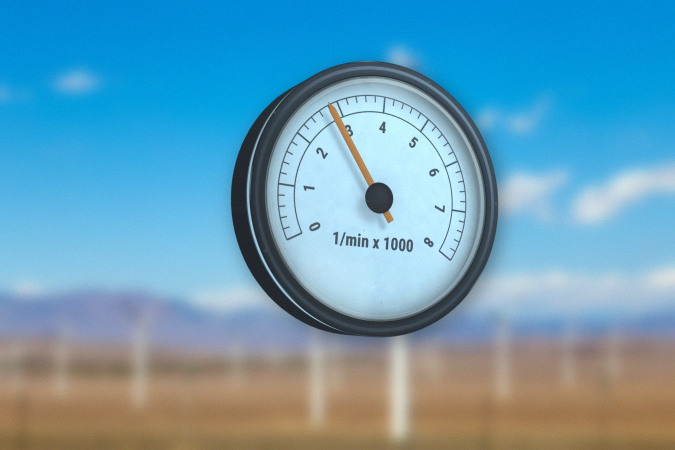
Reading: rpm 2800
